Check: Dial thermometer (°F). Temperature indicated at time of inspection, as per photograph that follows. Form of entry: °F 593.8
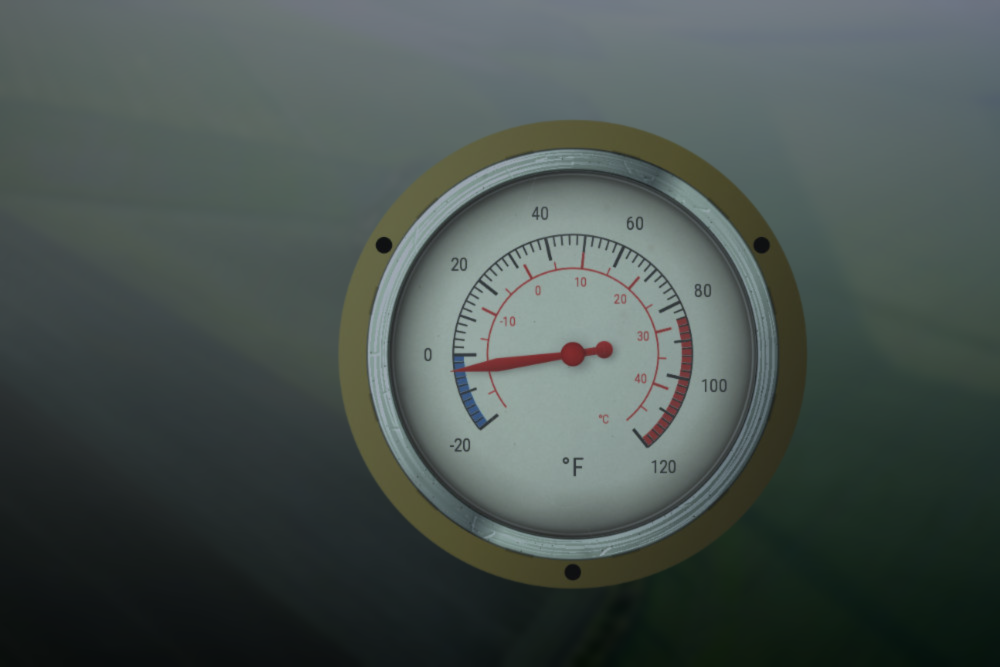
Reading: °F -4
